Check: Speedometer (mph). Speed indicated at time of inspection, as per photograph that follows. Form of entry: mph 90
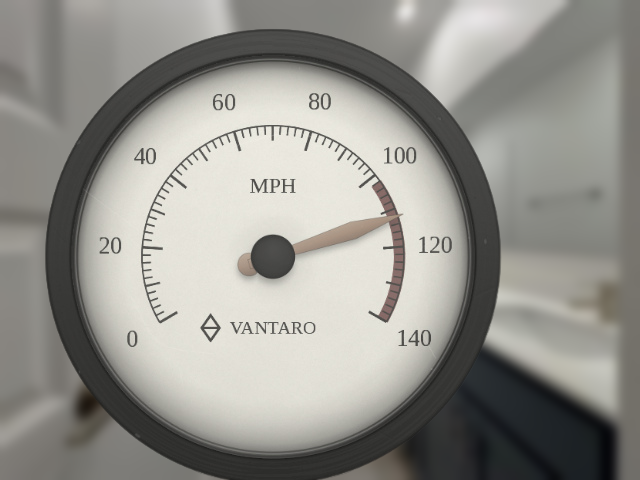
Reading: mph 112
